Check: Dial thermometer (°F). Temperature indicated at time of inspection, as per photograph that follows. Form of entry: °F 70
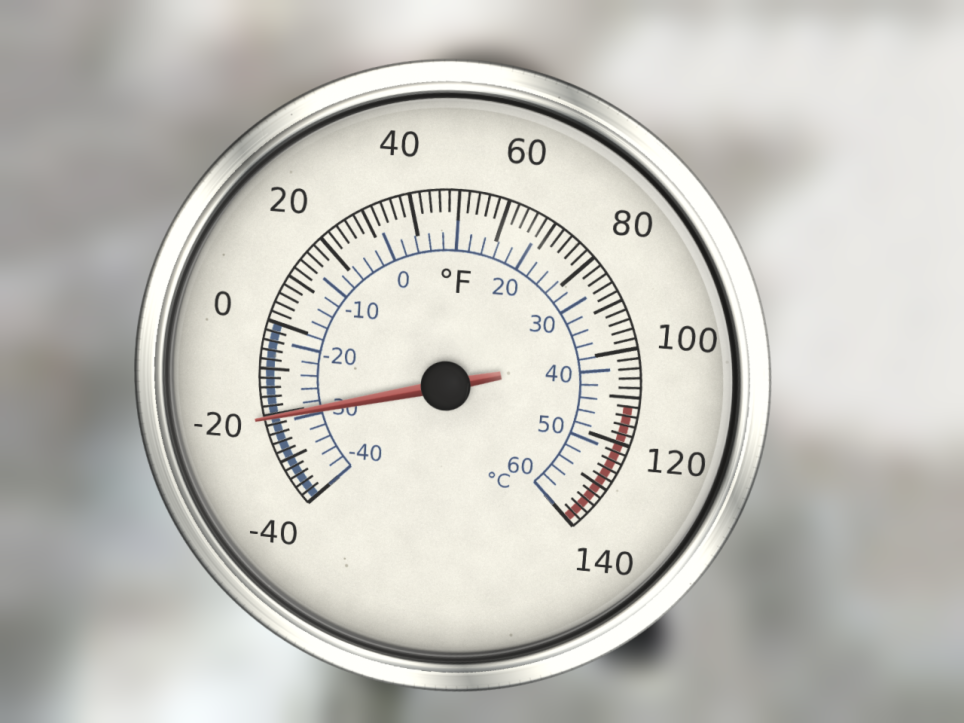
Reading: °F -20
